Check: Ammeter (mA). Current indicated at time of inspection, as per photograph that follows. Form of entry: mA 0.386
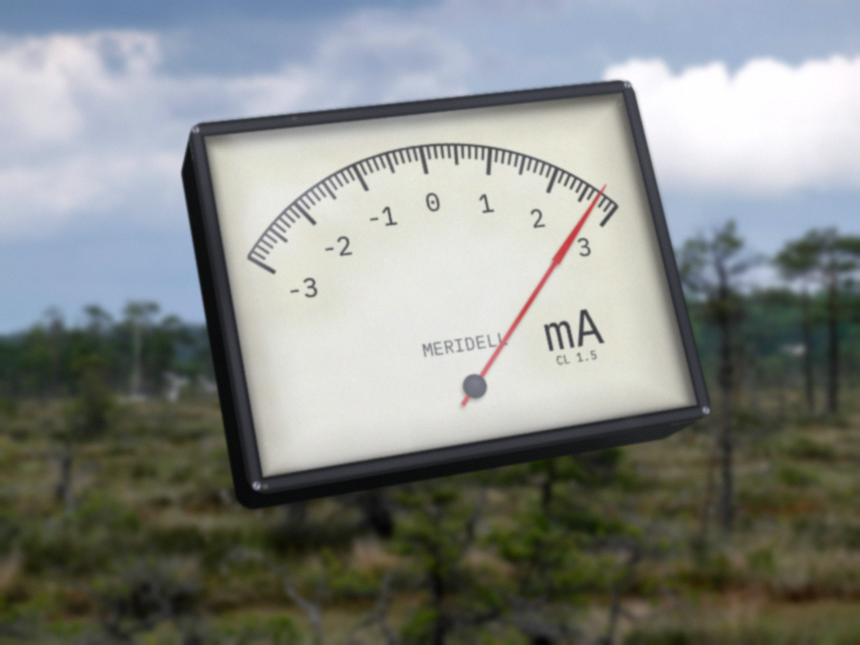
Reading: mA 2.7
